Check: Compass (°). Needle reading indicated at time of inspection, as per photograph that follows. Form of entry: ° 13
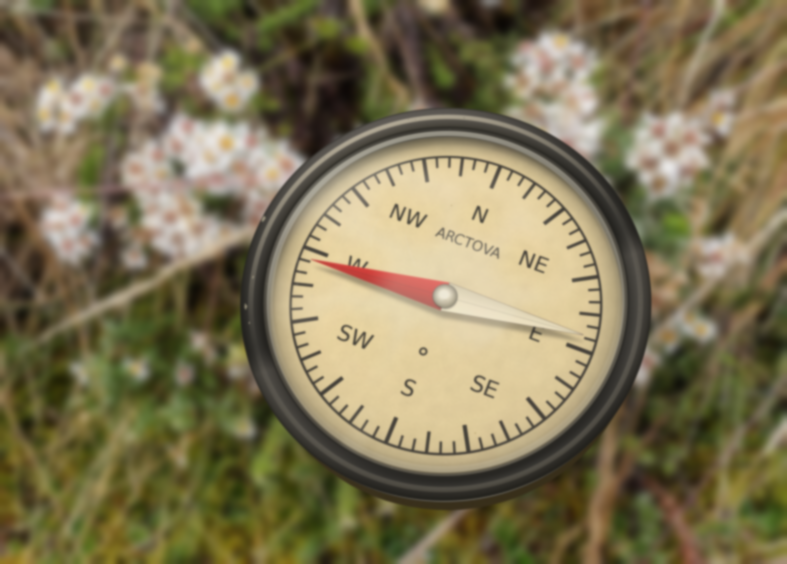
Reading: ° 265
